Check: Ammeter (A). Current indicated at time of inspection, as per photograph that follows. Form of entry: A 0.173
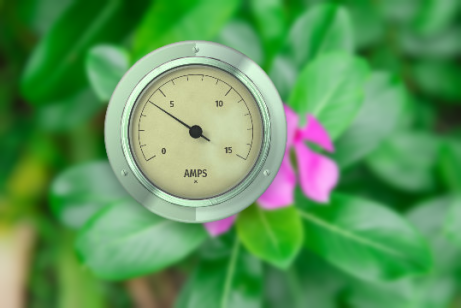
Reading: A 4
